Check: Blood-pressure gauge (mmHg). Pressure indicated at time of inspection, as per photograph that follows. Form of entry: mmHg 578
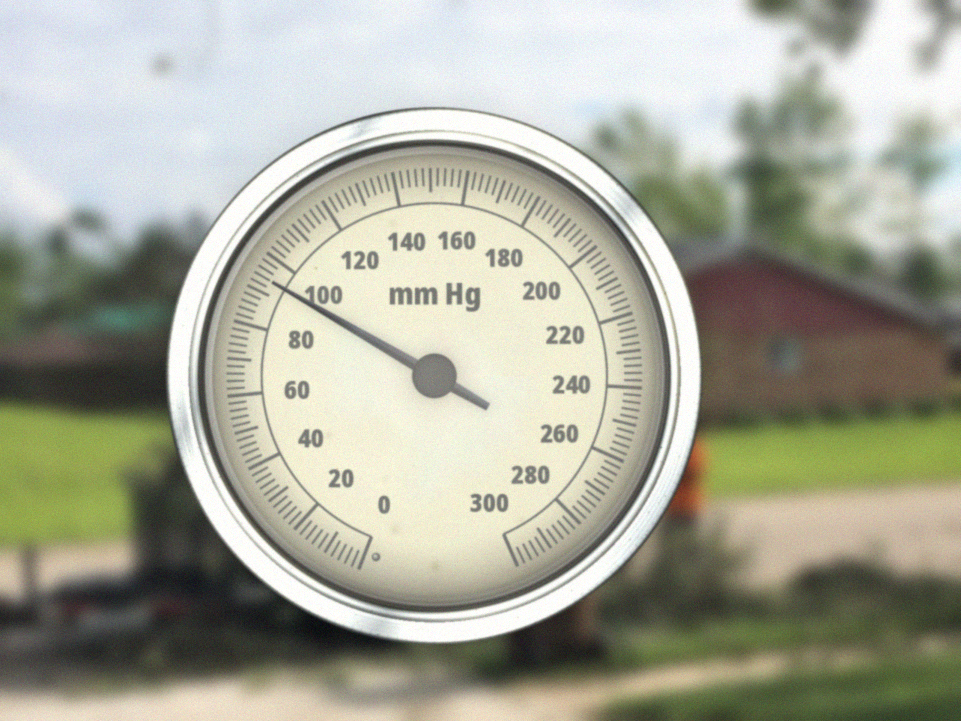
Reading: mmHg 94
